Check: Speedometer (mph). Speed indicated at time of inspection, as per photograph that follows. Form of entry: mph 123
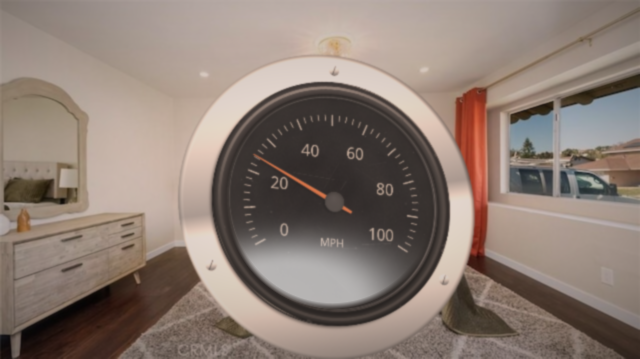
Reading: mph 24
